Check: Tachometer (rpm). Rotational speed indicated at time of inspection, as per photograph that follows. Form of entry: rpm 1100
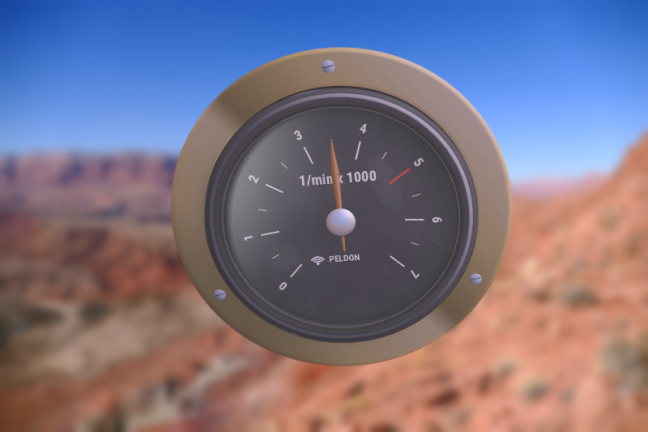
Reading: rpm 3500
